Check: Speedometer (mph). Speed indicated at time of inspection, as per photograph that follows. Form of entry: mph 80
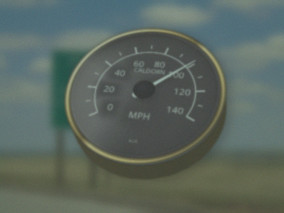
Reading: mph 100
